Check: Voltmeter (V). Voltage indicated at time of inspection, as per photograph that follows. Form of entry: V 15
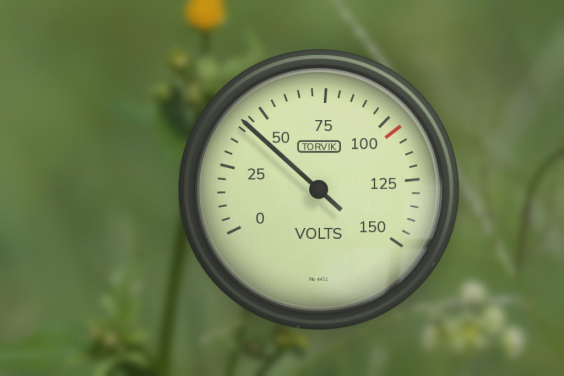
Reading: V 42.5
